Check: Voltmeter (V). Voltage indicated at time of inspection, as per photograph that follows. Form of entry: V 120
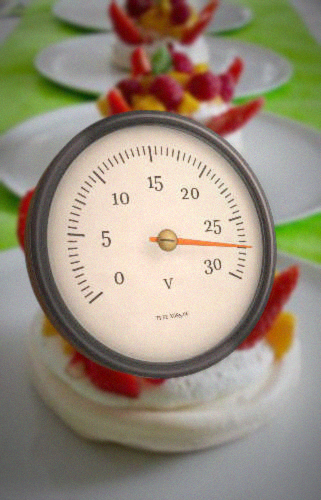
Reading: V 27.5
